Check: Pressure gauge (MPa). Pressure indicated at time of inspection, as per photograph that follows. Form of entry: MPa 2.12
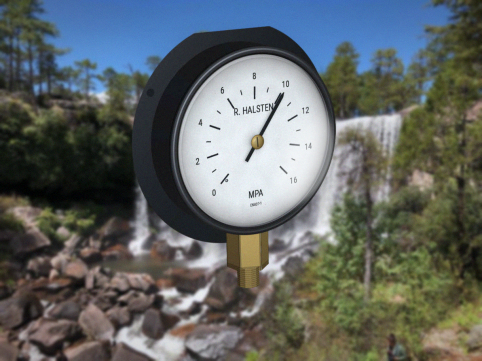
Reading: MPa 10
